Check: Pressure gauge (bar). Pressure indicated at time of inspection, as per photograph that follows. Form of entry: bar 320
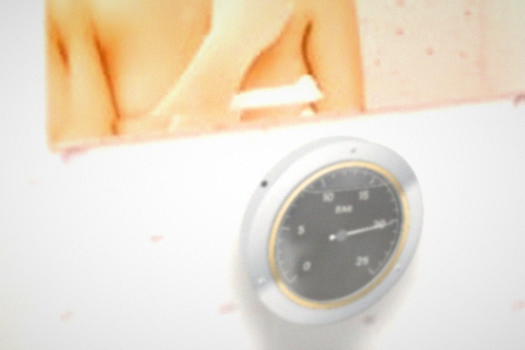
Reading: bar 20
